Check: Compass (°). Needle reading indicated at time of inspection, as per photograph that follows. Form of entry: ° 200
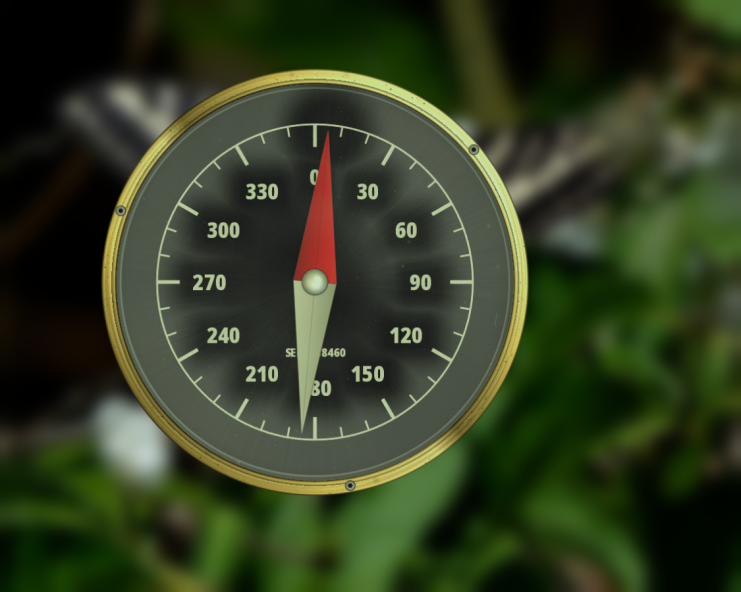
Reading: ° 5
